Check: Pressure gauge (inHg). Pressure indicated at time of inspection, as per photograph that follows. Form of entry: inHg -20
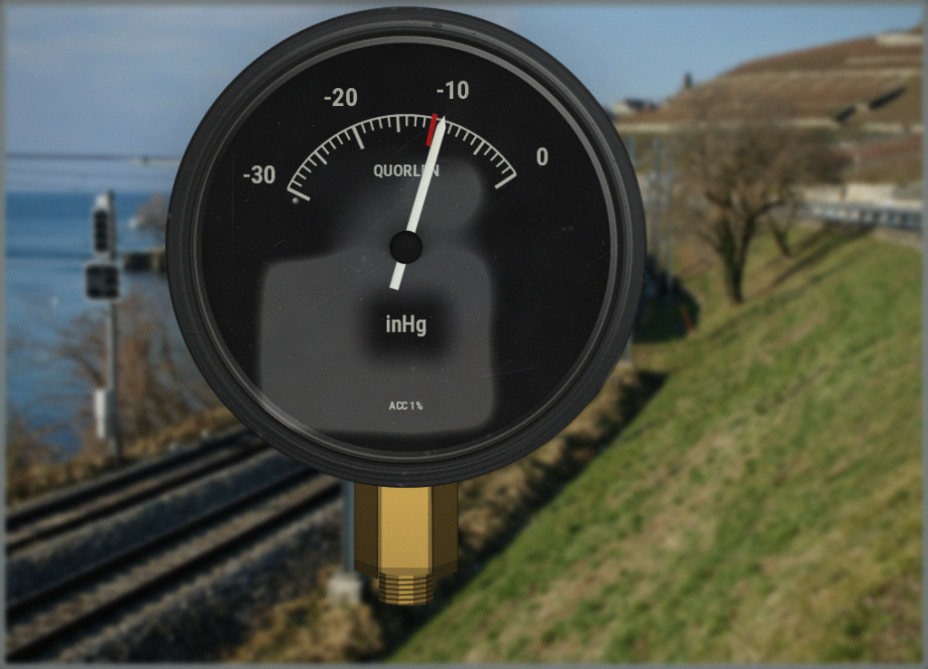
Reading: inHg -10
